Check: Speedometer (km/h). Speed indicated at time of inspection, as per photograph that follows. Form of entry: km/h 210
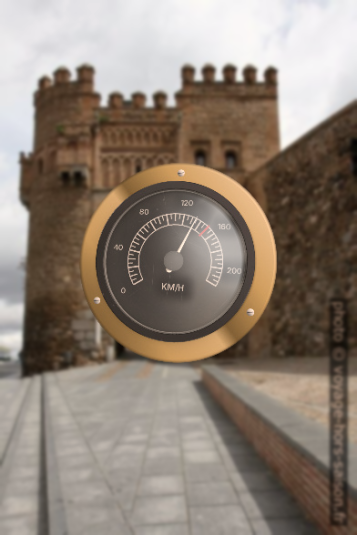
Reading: km/h 135
